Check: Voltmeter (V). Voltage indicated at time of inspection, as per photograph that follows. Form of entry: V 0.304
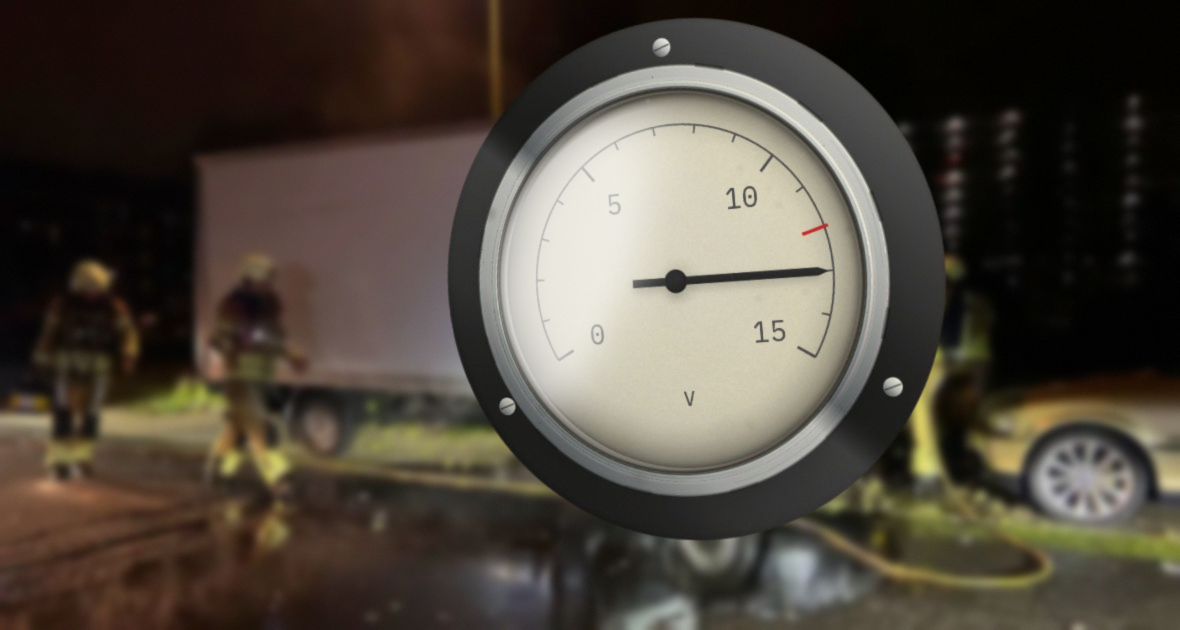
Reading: V 13
